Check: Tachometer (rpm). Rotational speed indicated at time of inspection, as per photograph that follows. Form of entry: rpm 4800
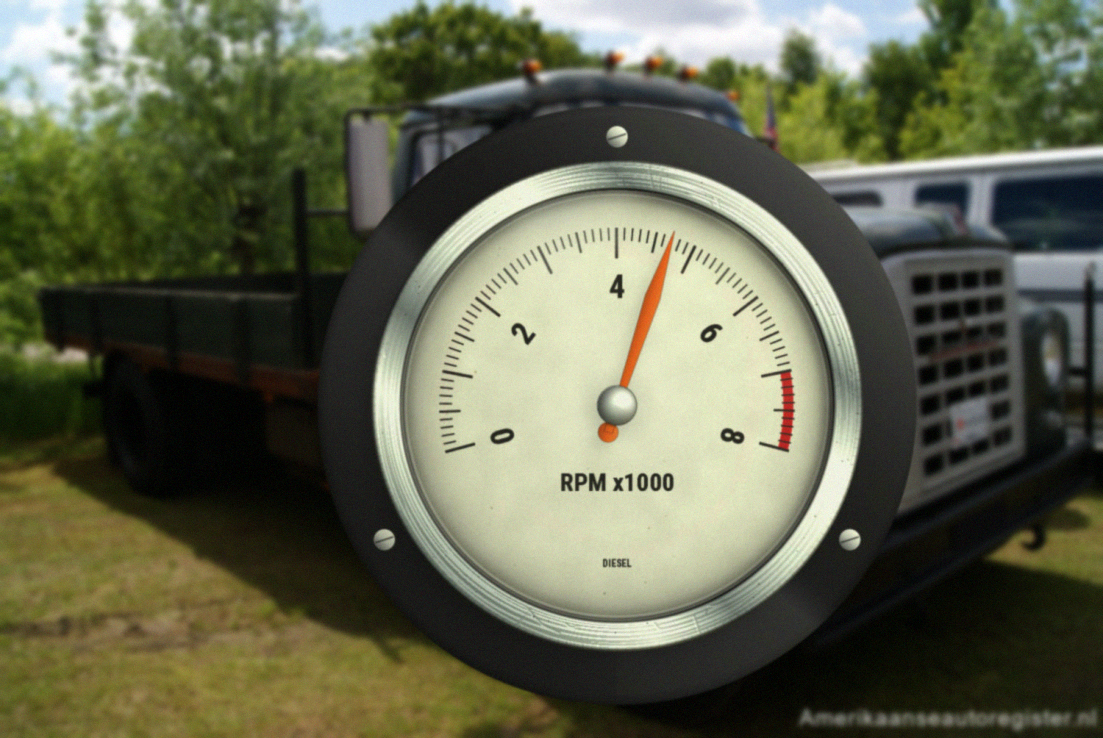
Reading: rpm 4700
